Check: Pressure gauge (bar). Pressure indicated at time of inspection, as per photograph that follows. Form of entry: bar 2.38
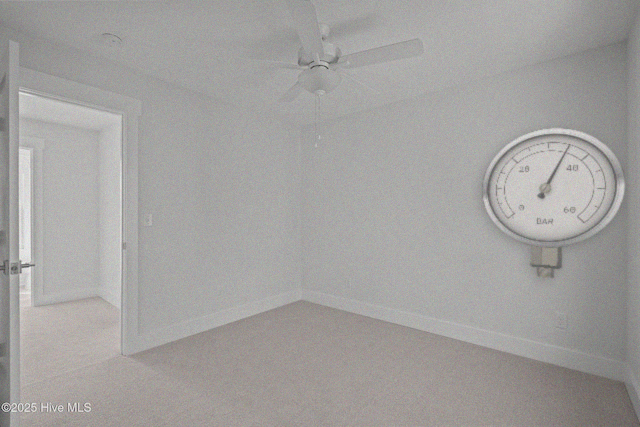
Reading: bar 35
